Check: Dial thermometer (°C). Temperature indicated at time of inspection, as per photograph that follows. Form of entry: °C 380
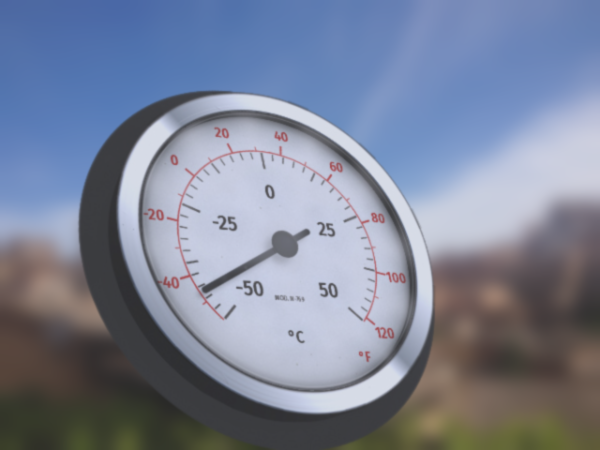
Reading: °C -43.75
